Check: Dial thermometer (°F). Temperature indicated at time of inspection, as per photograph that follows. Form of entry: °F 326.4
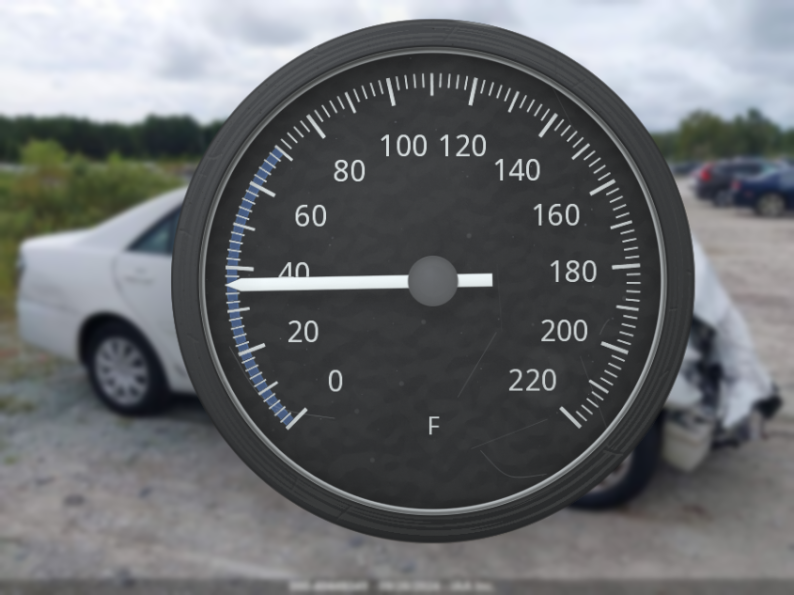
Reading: °F 36
